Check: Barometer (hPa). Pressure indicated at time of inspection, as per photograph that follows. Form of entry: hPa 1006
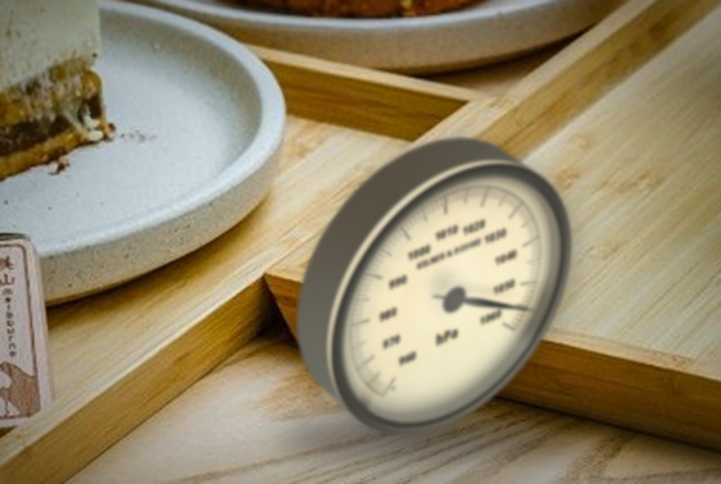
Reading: hPa 1055
